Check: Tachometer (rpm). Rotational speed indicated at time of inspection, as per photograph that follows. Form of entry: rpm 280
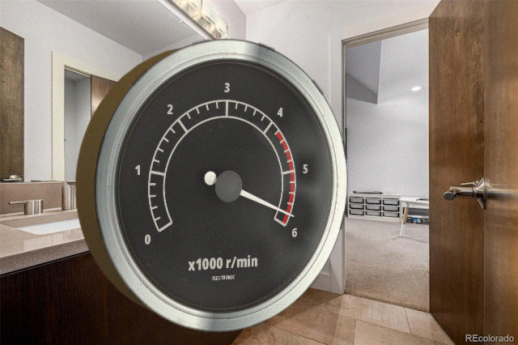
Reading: rpm 5800
